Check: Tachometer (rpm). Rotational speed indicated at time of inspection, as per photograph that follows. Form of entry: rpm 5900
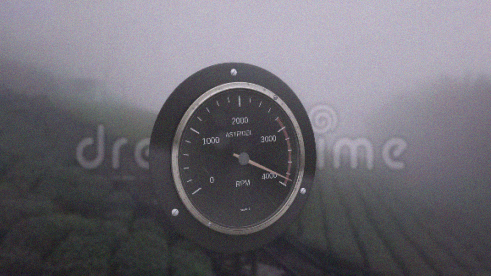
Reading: rpm 3900
